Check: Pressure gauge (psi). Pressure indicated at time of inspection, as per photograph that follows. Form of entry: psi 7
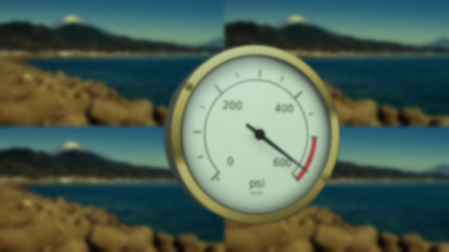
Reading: psi 575
